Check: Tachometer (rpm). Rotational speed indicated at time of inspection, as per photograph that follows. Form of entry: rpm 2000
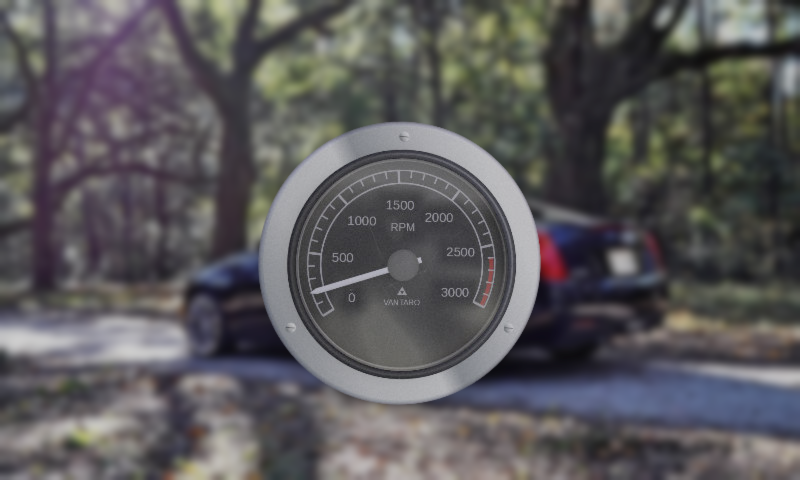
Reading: rpm 200
